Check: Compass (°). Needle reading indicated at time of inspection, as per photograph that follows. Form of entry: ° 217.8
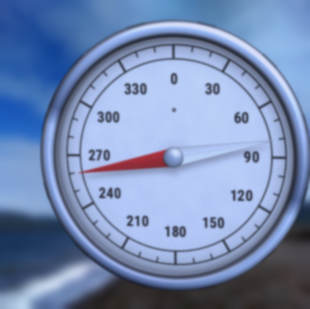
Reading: ° 260
